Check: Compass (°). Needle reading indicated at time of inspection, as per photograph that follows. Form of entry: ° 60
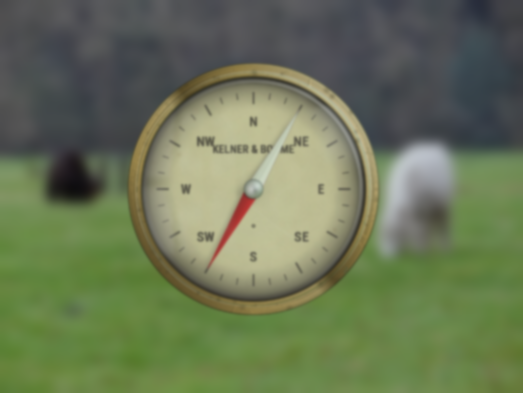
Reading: ° 210
